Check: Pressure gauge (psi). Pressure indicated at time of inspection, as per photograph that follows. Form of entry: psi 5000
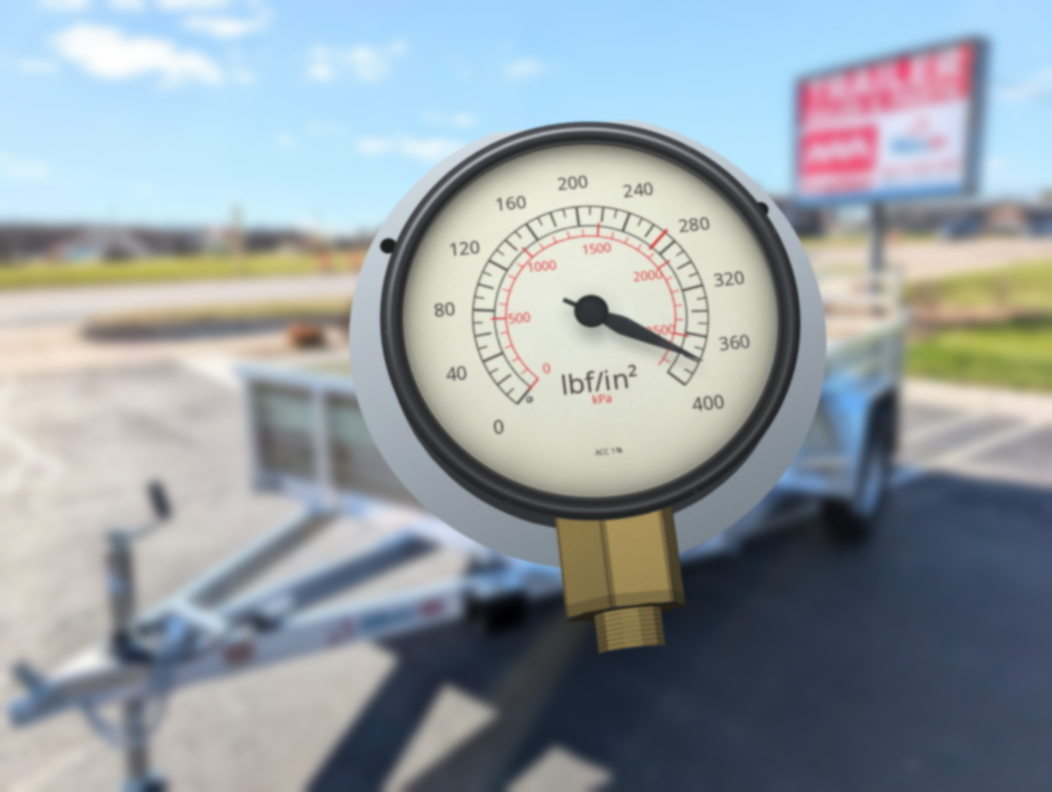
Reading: psi 380
